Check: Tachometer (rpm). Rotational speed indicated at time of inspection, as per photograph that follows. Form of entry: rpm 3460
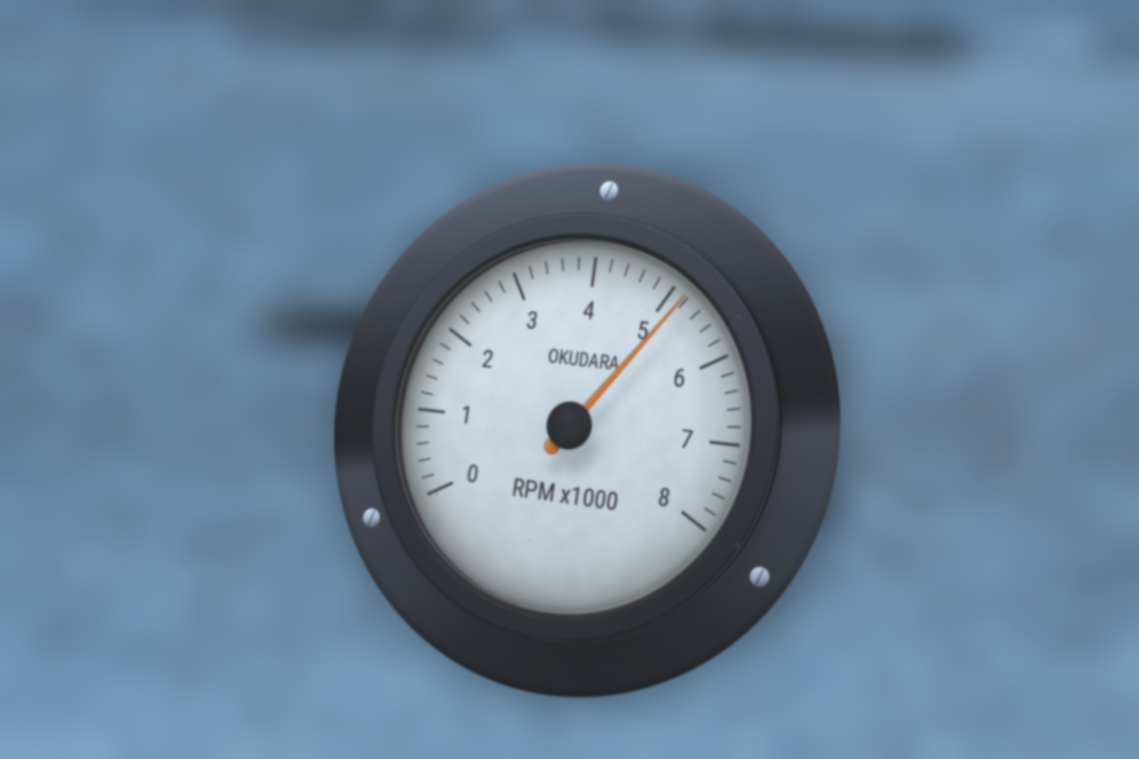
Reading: rpm 5200
